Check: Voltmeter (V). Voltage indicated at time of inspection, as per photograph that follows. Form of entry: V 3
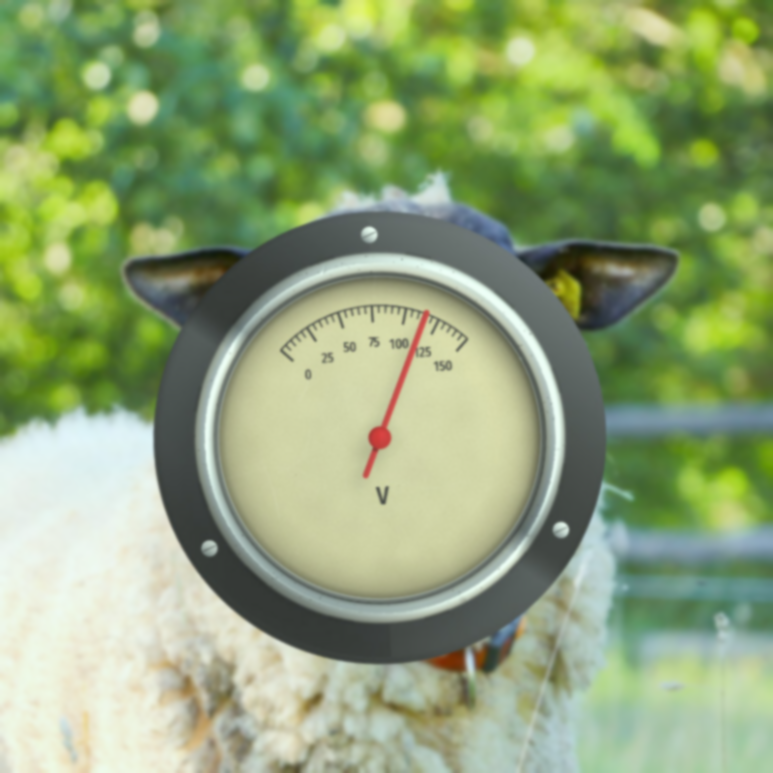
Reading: V 115
